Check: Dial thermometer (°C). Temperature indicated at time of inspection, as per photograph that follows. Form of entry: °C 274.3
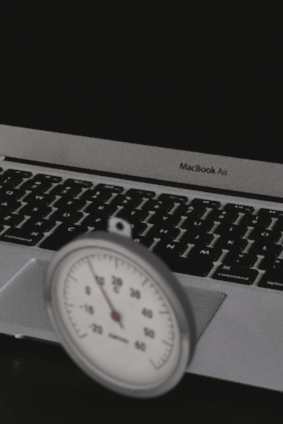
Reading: °C 10
